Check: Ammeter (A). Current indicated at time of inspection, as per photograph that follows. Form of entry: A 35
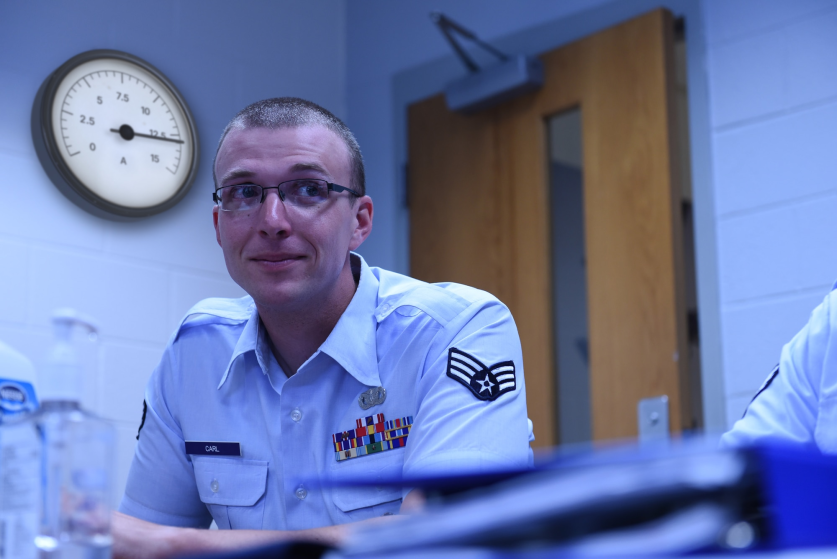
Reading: A 13
